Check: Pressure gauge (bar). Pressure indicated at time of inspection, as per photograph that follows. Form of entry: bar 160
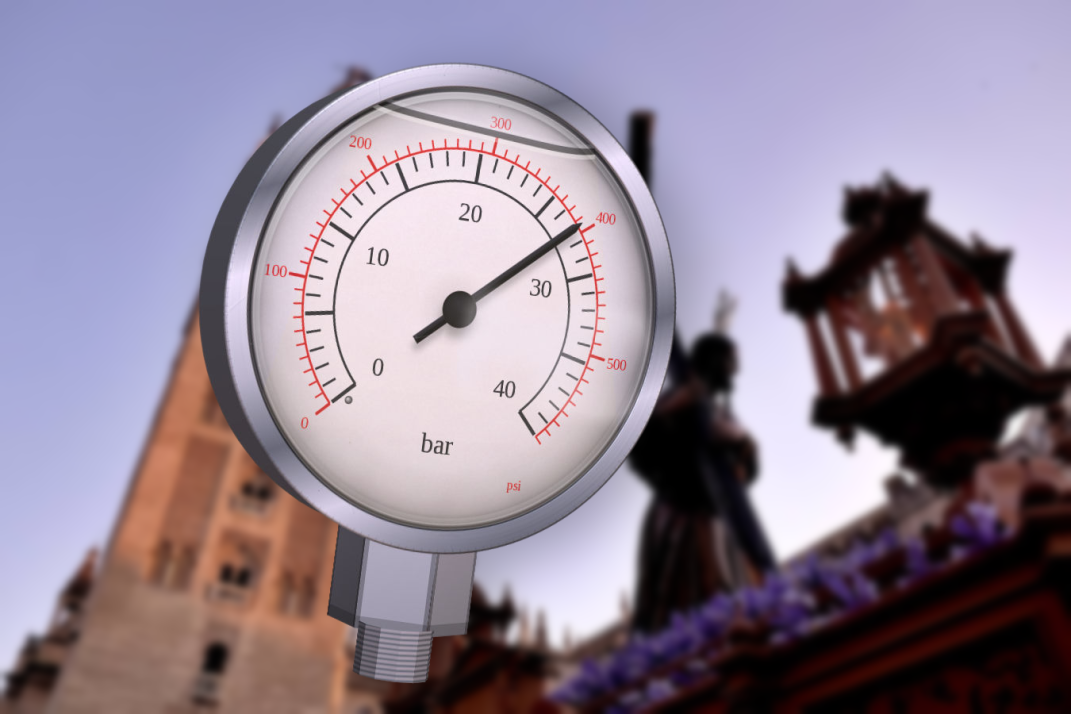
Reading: bar 27
